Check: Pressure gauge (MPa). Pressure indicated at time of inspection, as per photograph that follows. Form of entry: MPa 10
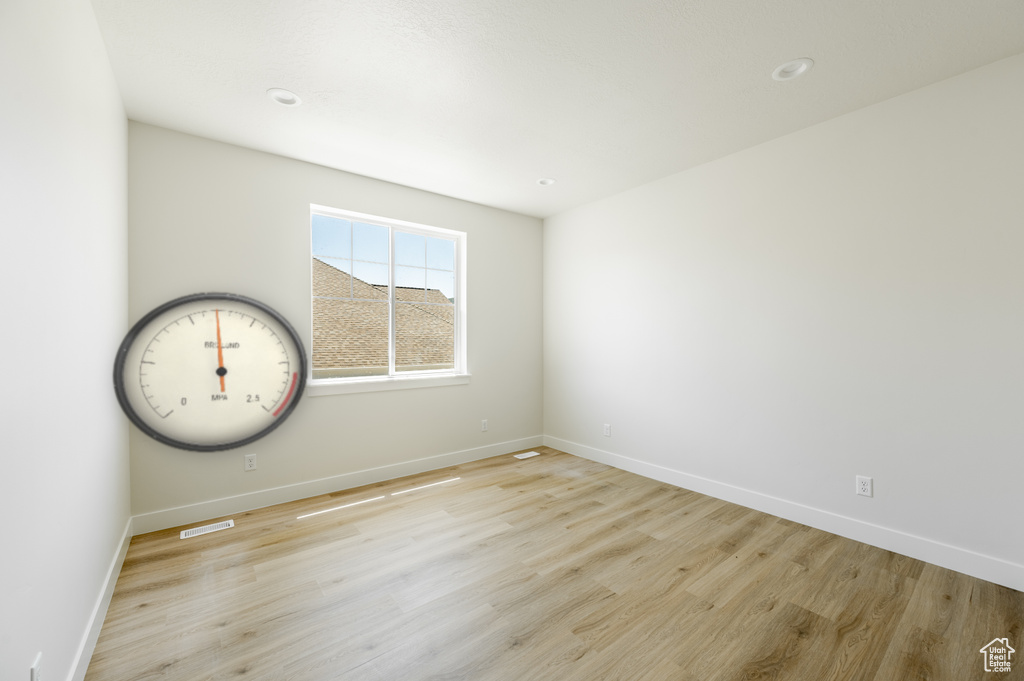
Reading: MPa 1.2
